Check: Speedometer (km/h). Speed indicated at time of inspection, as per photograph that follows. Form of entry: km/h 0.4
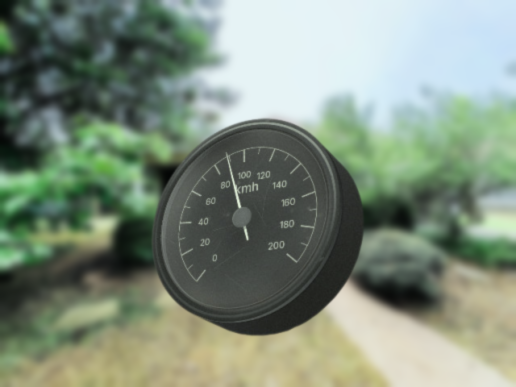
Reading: km/h 90
